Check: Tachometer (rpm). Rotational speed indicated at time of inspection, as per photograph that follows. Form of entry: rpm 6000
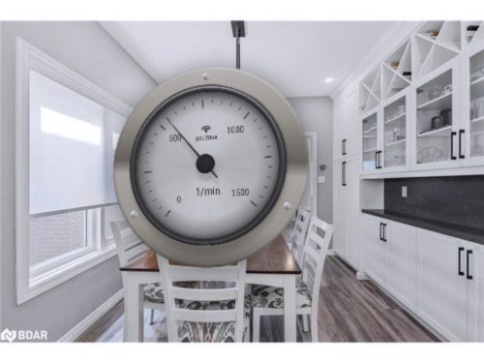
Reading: rpm 550
